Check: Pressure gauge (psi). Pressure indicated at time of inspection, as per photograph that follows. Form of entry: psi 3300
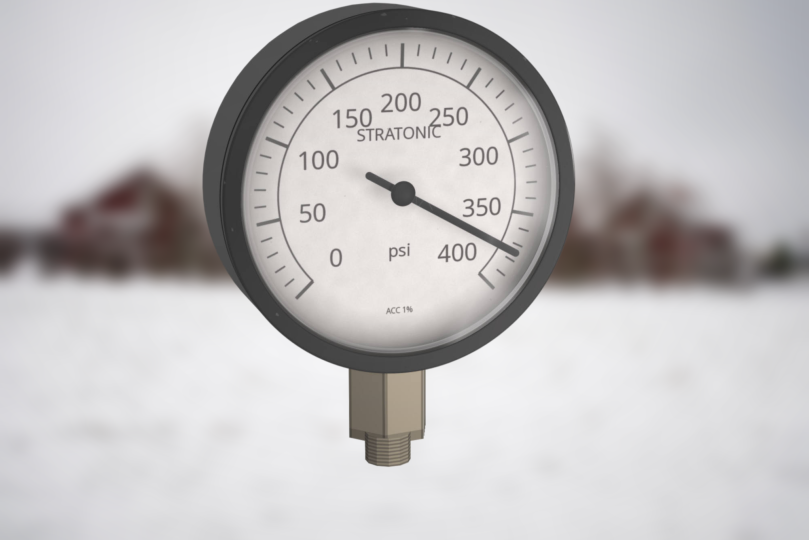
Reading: psi 375
